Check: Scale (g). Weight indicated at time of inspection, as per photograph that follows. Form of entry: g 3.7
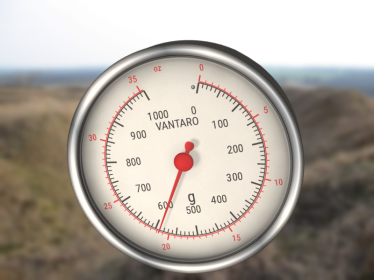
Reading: g 590
